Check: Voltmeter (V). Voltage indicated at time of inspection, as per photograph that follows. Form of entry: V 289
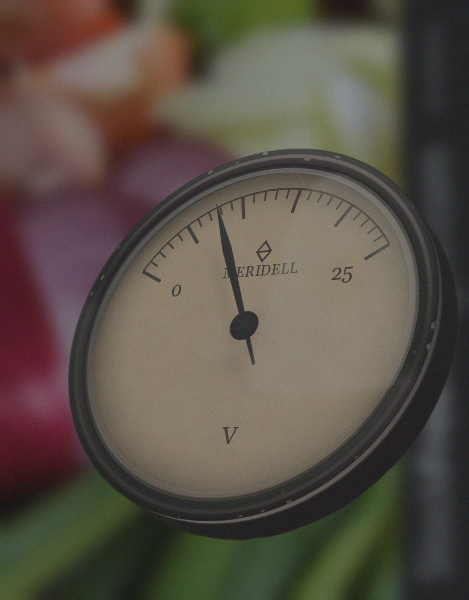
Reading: V 8
